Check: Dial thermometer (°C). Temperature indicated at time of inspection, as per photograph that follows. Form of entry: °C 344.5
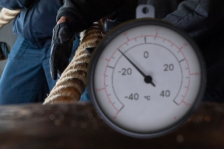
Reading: °C -12
